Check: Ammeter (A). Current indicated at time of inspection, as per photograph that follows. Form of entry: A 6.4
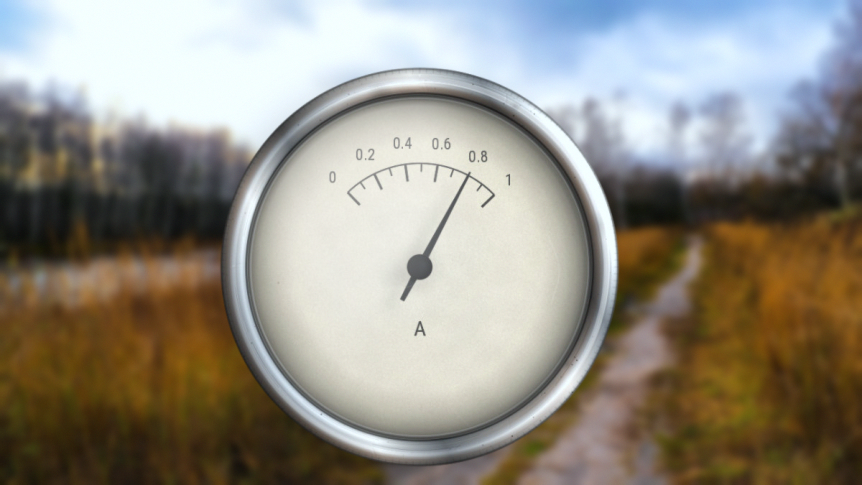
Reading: A 0.8
